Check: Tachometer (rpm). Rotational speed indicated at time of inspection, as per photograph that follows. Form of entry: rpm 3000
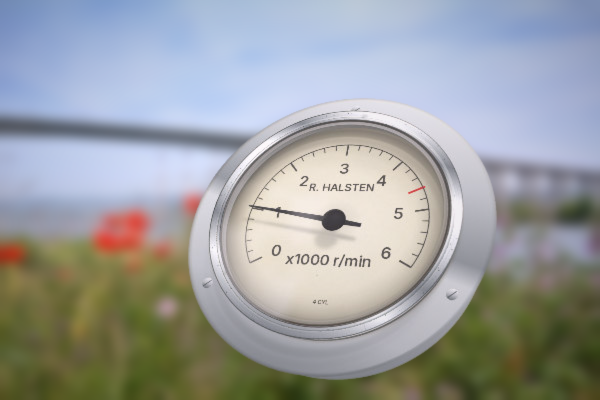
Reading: rpm 1000
